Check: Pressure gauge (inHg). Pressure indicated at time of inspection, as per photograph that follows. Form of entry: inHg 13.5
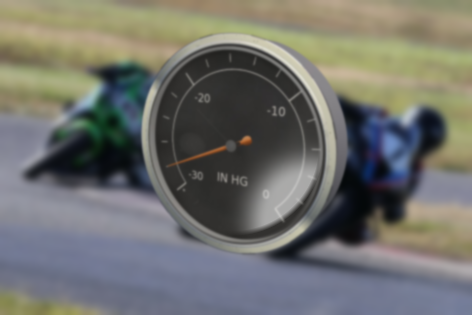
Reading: inHg -28
